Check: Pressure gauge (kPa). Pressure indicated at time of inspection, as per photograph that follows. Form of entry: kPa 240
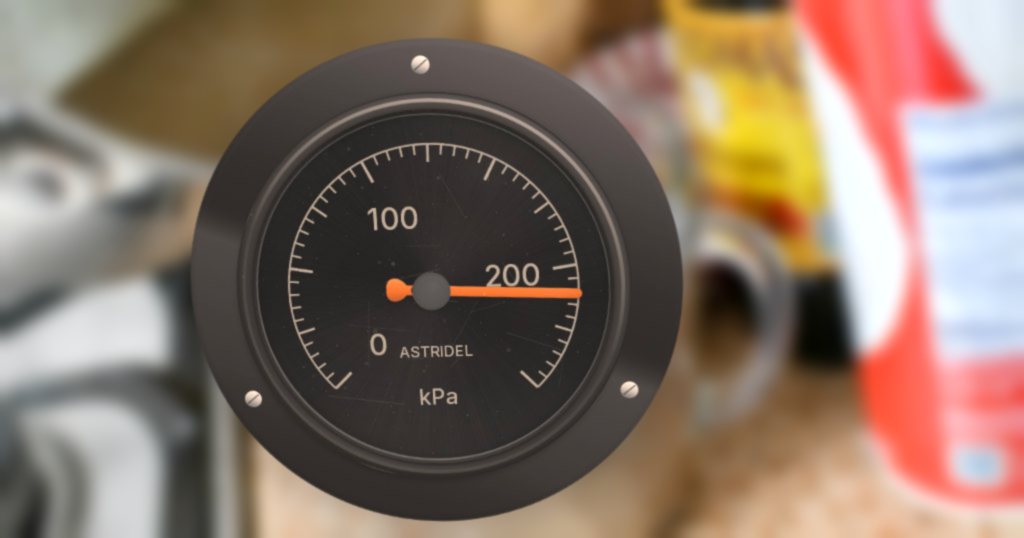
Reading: kPa 210
